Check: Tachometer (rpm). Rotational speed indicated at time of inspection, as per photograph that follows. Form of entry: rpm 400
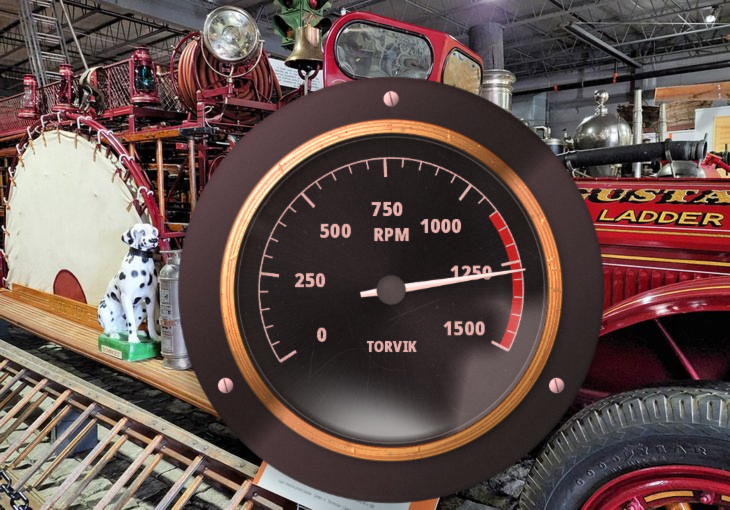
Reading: rpm 1275
